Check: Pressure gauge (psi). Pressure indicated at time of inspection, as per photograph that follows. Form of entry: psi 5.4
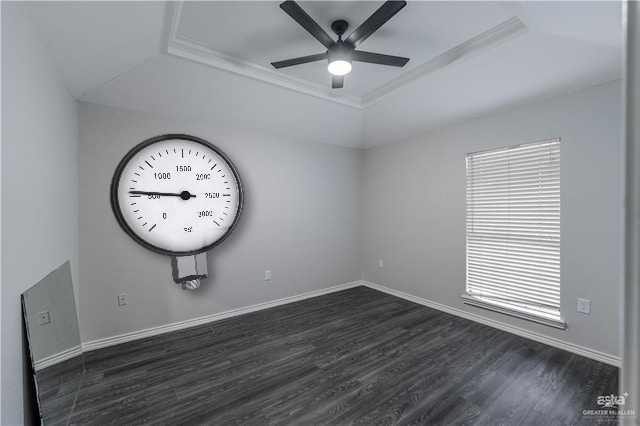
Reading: psi 550
